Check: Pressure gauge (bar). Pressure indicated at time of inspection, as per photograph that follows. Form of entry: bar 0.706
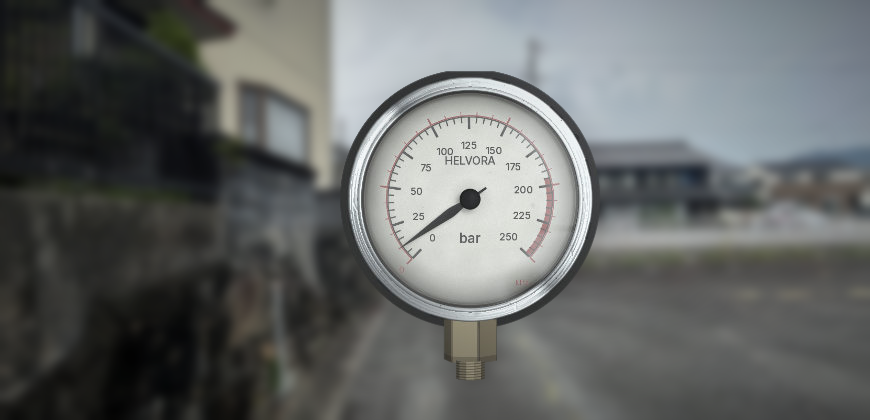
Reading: bar 10
